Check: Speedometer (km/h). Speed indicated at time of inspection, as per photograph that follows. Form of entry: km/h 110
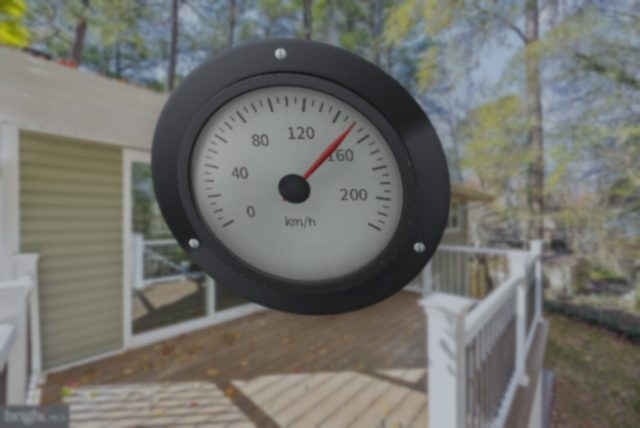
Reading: km/h 150
